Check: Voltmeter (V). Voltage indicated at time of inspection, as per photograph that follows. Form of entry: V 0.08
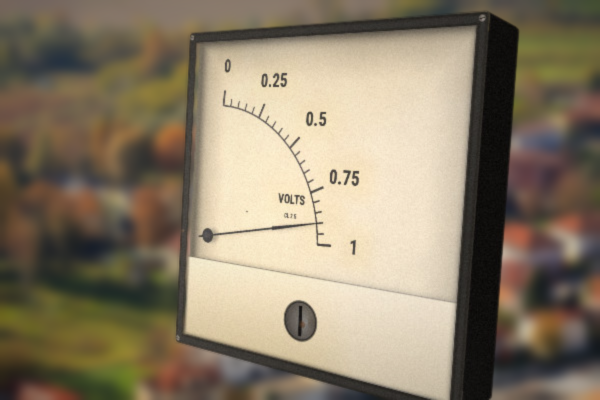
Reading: V 0.9
